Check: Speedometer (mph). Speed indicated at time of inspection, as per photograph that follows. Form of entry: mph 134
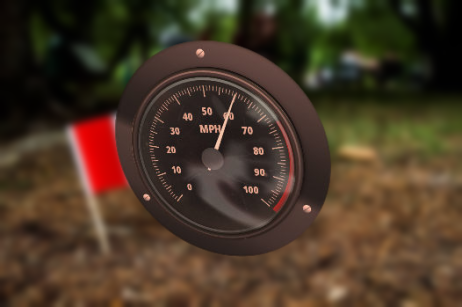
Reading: mph 60
